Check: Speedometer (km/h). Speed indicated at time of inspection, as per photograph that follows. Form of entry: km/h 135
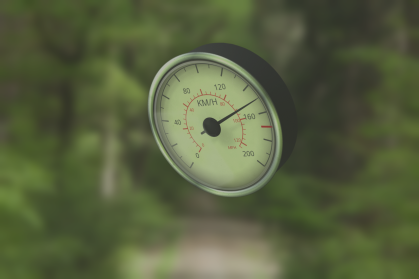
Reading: km/h 150
